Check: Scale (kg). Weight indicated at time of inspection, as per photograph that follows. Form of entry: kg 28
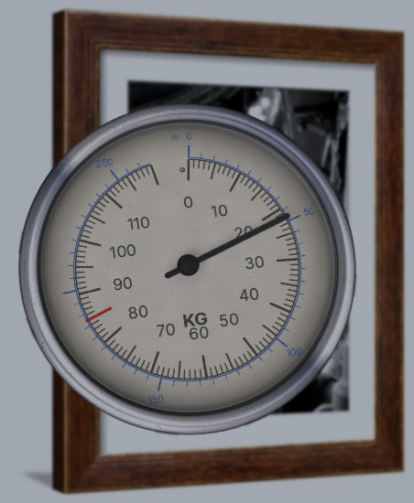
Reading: kg 22
